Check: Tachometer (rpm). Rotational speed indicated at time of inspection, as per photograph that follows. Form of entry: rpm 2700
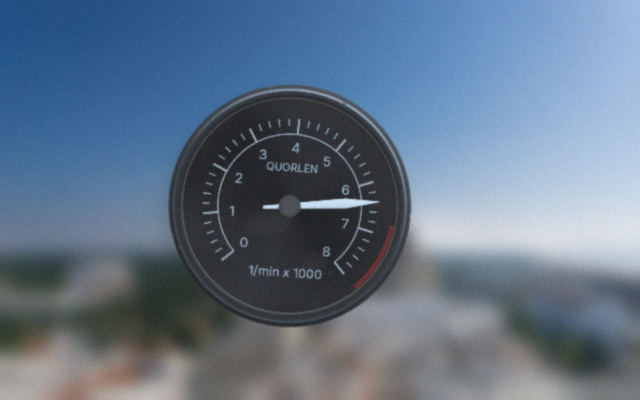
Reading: rpm 6400
